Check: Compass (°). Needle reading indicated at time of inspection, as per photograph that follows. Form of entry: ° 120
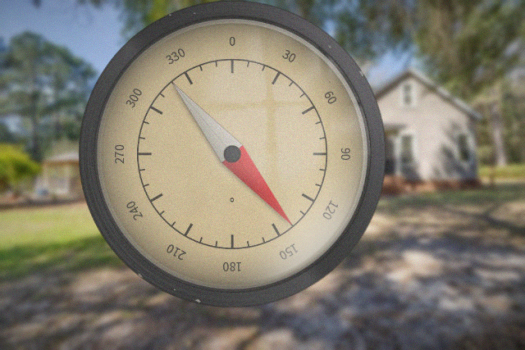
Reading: ° 140
